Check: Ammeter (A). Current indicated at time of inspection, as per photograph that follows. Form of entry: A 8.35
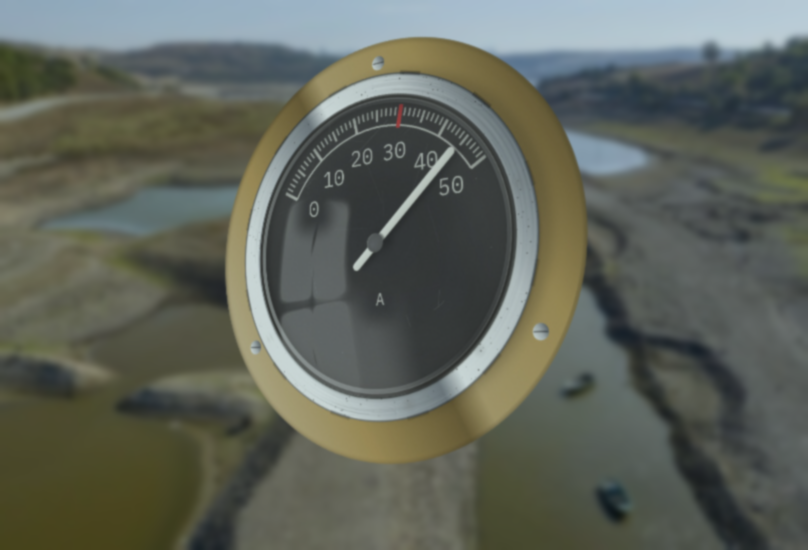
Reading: A 45
